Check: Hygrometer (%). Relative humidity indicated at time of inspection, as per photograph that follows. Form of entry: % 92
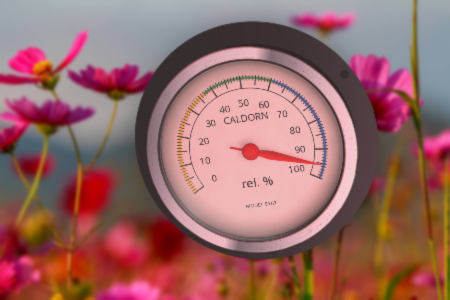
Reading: % 95
